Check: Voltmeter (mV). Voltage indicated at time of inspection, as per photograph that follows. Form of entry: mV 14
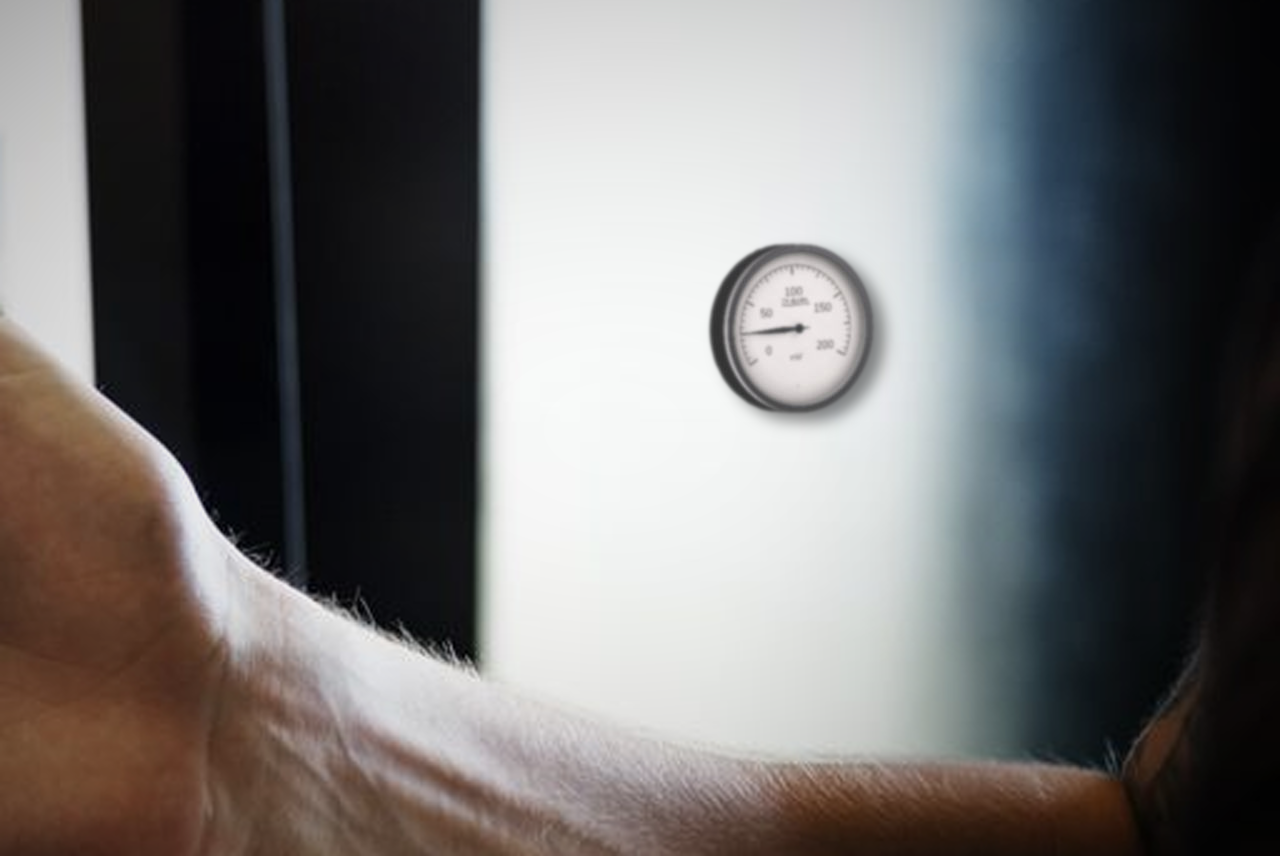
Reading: mV 25
